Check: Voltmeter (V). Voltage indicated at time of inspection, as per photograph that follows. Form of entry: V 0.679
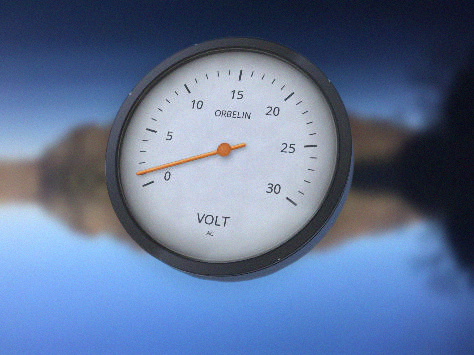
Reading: V 1
